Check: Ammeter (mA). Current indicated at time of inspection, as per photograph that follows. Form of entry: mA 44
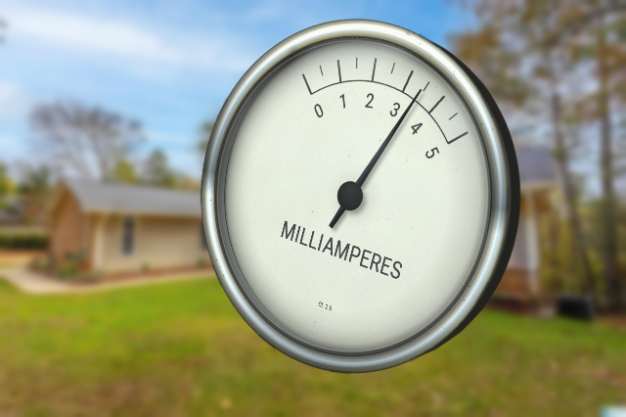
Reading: mA 3.5
